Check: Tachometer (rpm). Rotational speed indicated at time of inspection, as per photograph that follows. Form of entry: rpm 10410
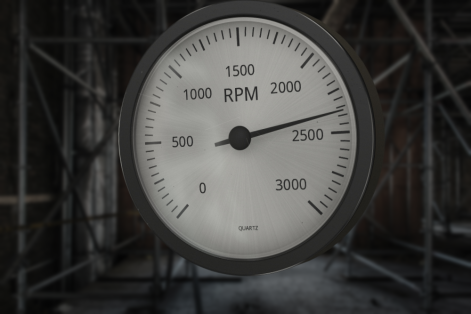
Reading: rpm 2375
